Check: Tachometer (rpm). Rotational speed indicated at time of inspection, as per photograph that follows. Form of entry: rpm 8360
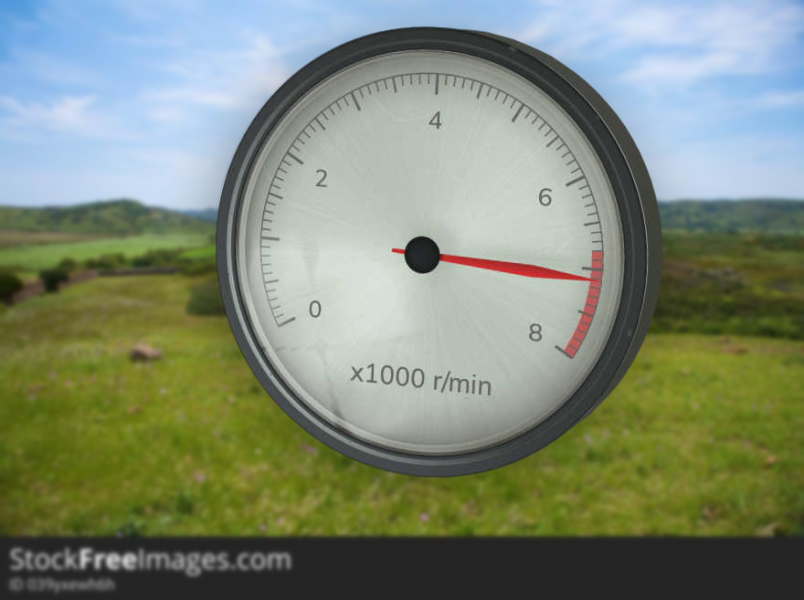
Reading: rpm 7100
